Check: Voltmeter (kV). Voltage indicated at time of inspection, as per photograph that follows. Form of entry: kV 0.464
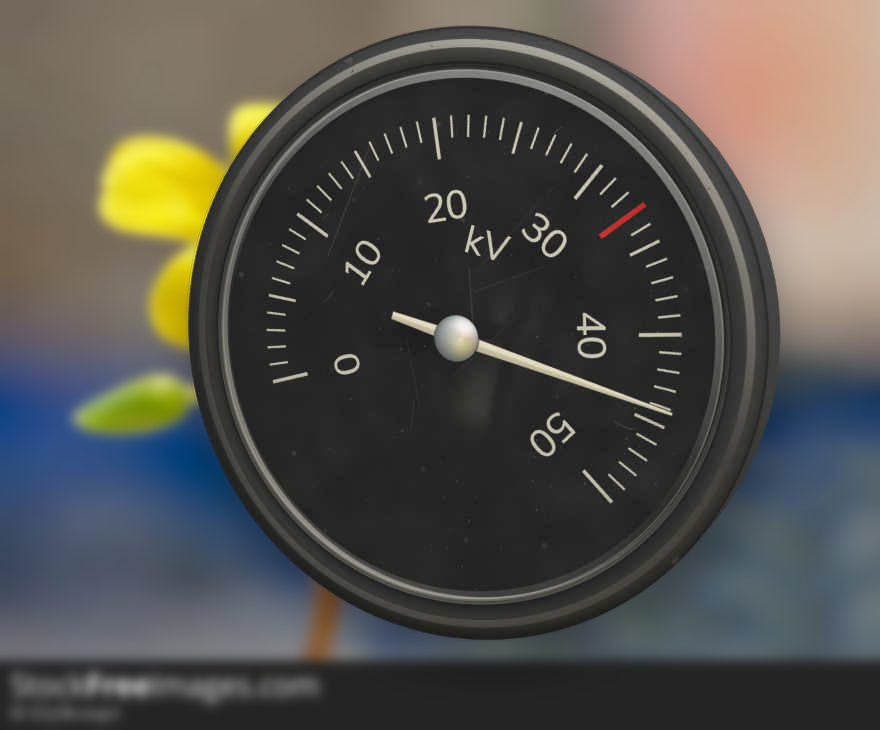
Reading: kV 44
